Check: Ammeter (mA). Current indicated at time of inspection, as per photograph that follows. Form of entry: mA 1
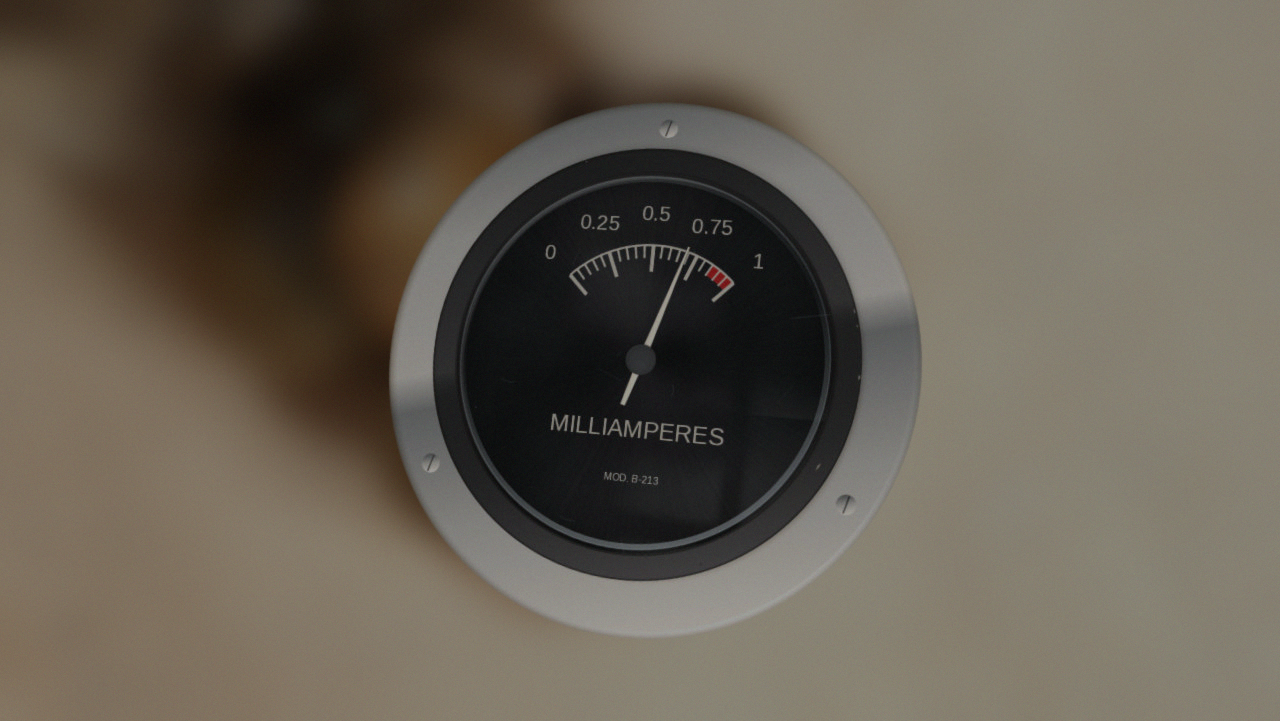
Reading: mA 0.7
